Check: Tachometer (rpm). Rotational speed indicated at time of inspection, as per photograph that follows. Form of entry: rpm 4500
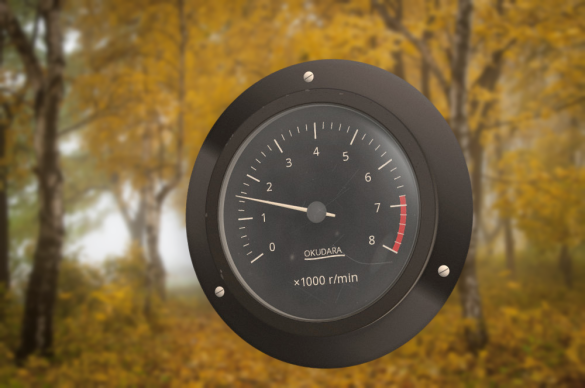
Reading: rpm 1500
